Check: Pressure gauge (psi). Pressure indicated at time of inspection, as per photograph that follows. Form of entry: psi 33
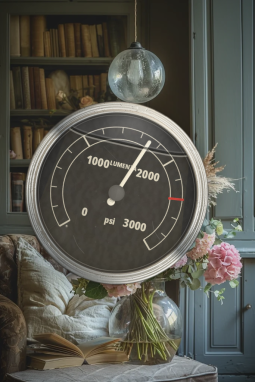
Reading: psi 1700
